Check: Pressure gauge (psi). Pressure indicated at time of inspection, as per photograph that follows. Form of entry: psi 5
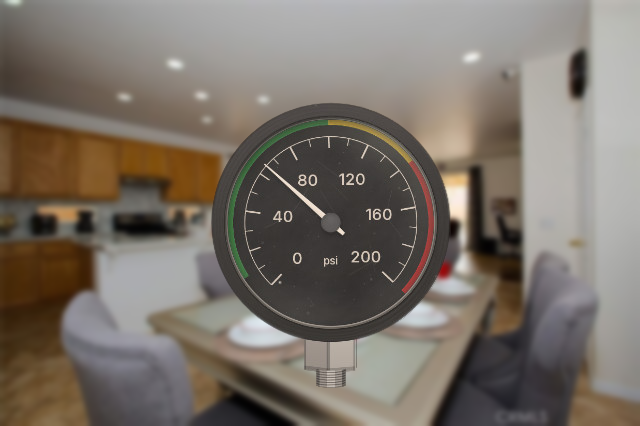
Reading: psi 65
